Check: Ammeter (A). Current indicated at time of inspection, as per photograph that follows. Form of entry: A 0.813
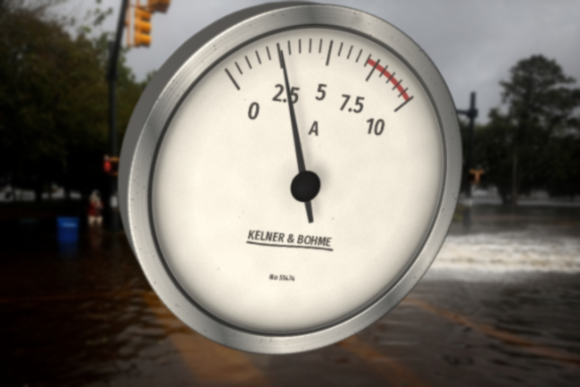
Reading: A 2.5
